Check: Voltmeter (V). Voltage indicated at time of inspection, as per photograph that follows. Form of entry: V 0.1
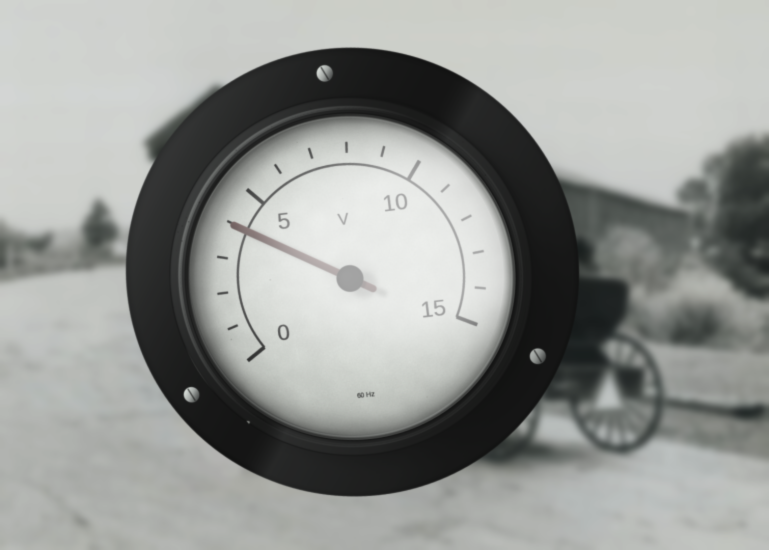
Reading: V 4
